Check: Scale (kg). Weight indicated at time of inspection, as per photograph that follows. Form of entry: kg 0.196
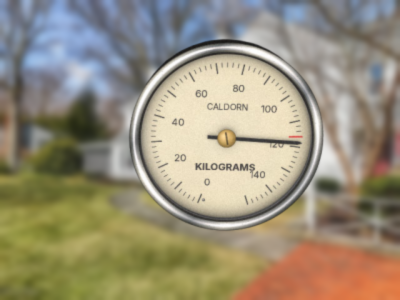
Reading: kg 118
